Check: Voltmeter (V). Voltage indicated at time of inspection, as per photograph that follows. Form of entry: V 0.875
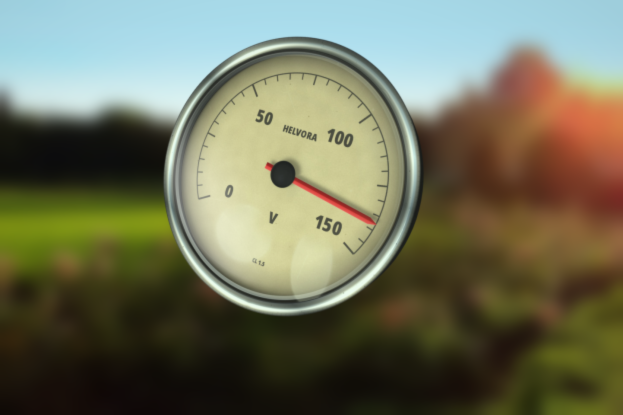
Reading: V 137.5
